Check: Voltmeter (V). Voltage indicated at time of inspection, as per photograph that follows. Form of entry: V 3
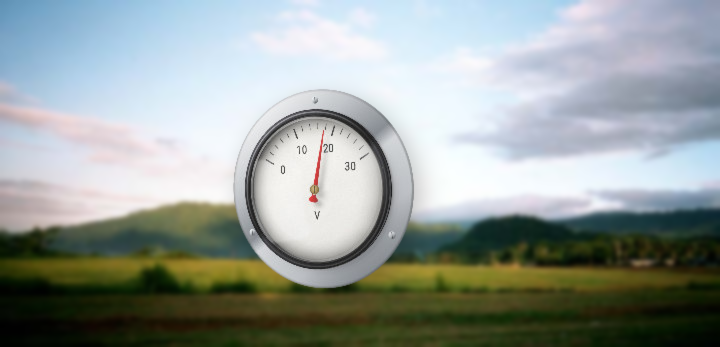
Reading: V 18
